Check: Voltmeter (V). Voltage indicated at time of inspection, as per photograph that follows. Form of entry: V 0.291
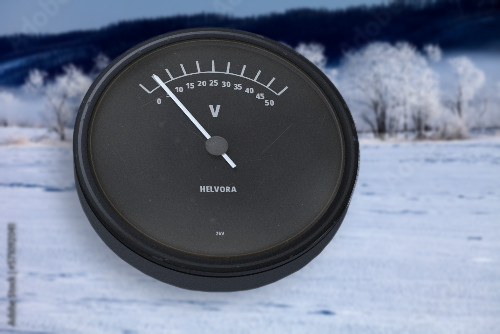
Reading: V 5
